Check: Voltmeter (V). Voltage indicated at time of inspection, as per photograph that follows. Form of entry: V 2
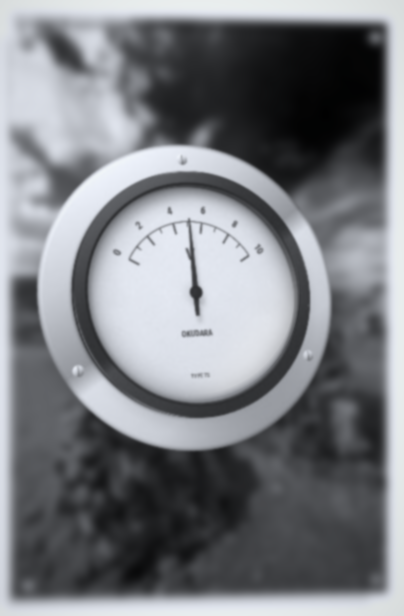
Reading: V 5
